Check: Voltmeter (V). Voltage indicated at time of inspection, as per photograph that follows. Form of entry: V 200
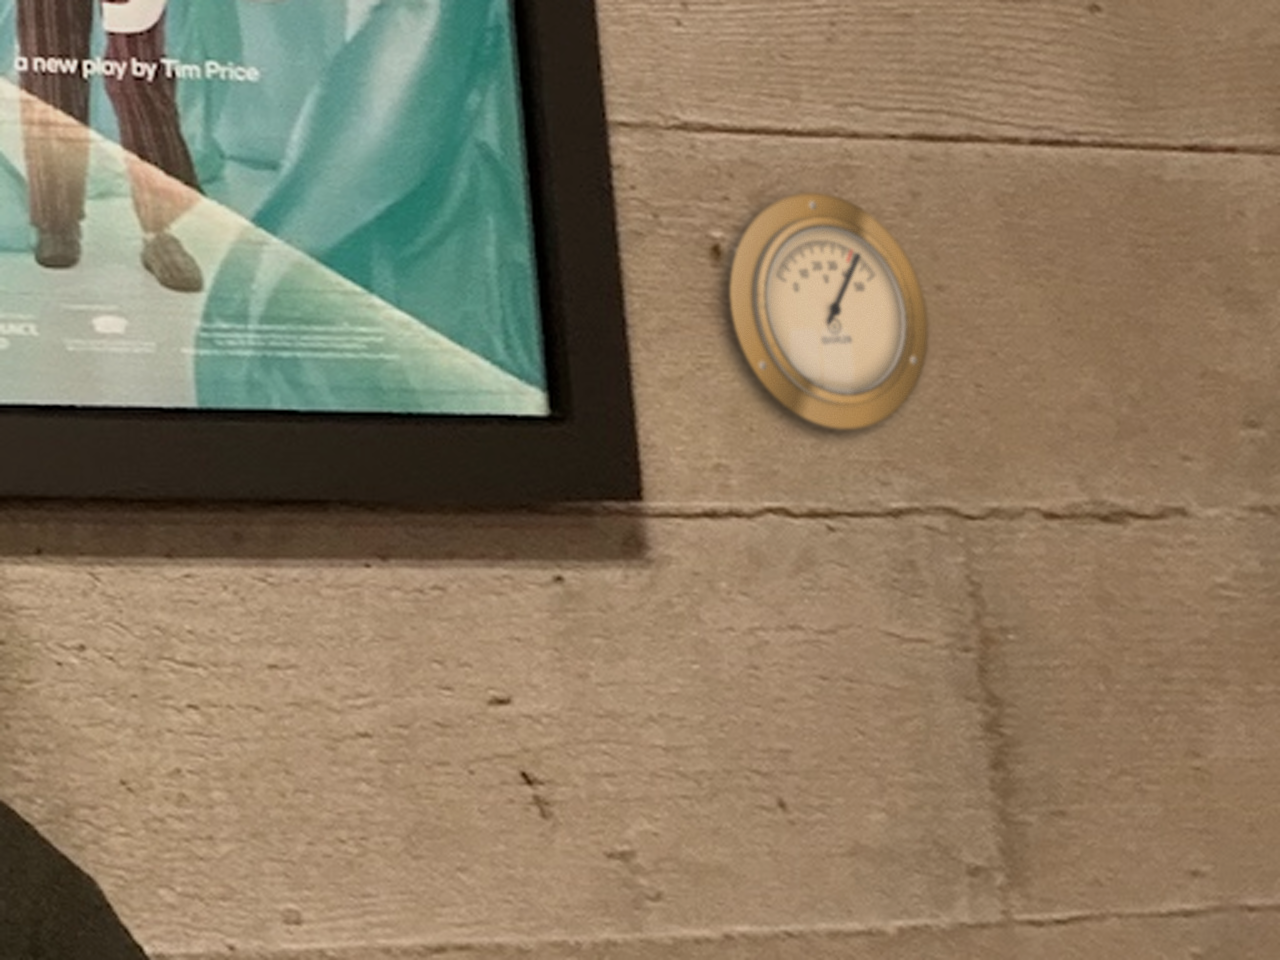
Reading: V 40
